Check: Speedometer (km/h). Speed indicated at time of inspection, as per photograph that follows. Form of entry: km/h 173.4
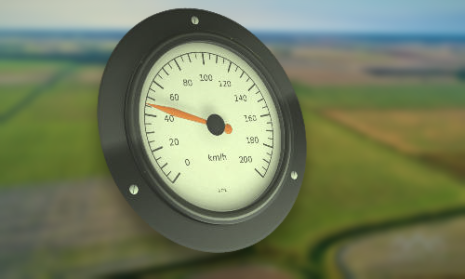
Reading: km/h 45
